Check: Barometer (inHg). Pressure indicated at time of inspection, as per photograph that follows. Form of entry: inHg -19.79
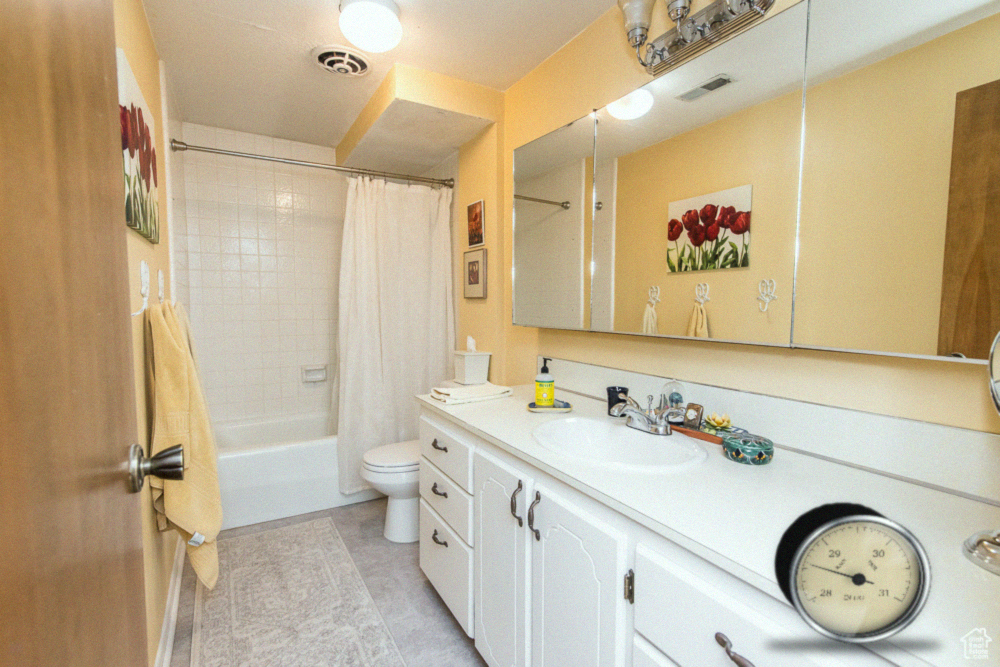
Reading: inHg 28.6
